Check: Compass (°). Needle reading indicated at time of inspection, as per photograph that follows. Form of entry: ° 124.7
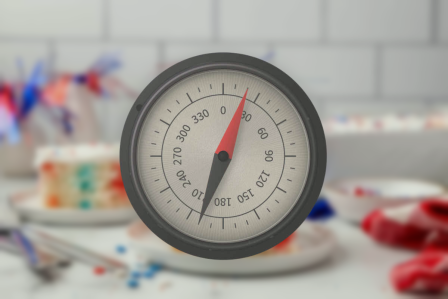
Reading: ° 20
